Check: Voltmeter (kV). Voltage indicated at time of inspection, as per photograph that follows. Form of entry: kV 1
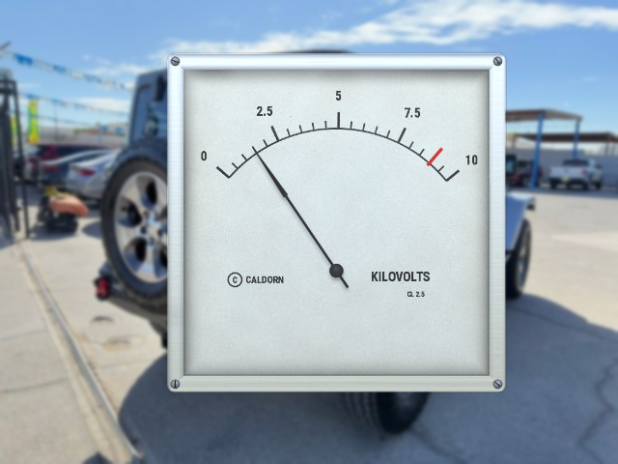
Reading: kV 1.5
